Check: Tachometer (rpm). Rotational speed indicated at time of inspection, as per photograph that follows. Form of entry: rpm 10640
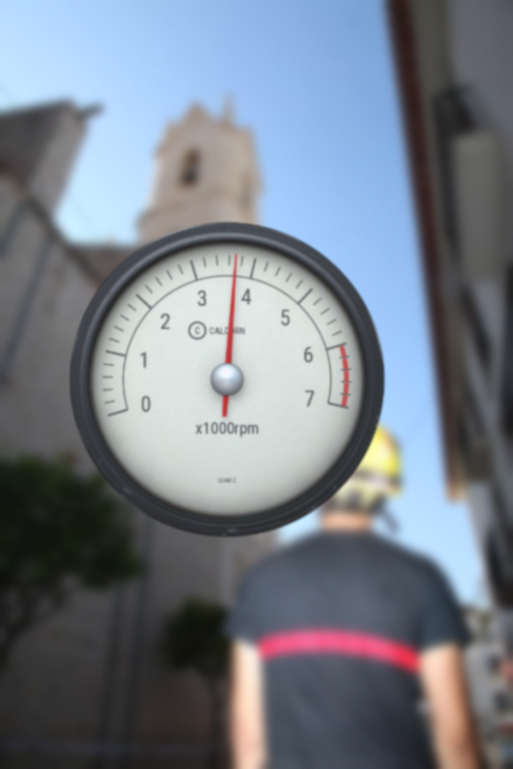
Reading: rpm 3700
